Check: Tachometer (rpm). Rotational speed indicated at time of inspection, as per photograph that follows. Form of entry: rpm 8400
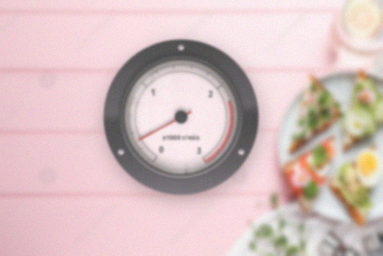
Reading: rpm 300
